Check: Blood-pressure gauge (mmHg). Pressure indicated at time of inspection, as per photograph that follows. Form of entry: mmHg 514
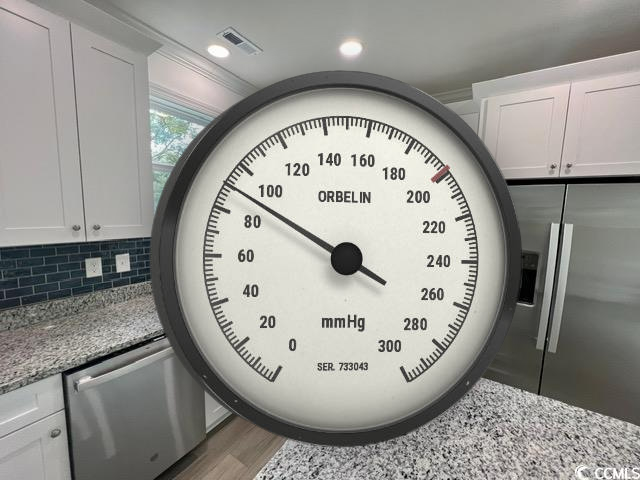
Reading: mmHg 90
